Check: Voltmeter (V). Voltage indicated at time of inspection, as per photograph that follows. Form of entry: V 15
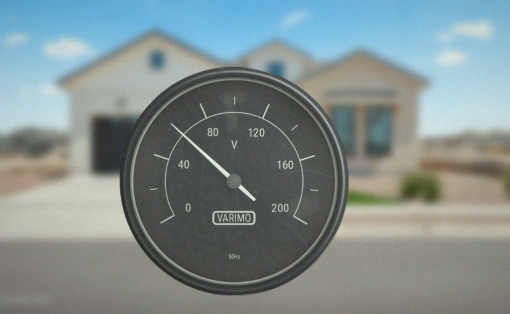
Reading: V 60
